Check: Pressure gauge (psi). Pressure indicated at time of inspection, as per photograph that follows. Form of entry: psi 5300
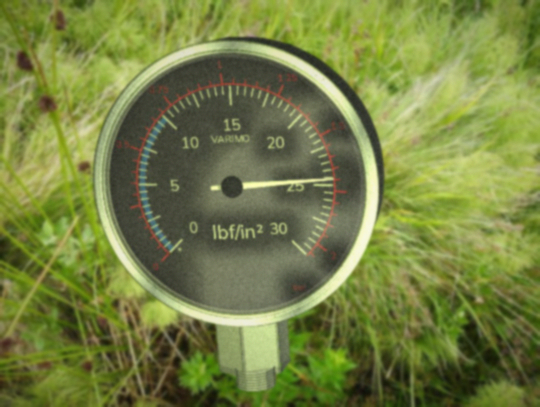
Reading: psi 24.5
